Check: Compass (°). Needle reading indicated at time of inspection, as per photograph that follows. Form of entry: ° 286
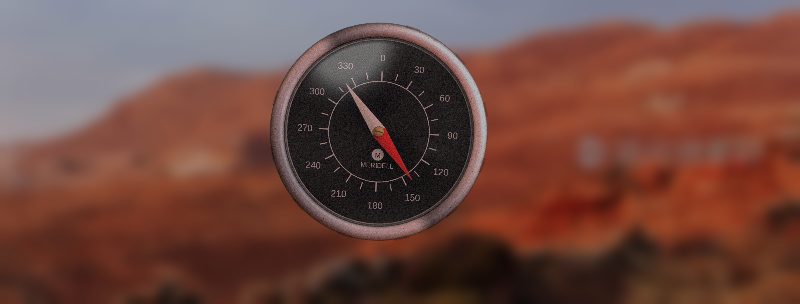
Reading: ° 142.5
